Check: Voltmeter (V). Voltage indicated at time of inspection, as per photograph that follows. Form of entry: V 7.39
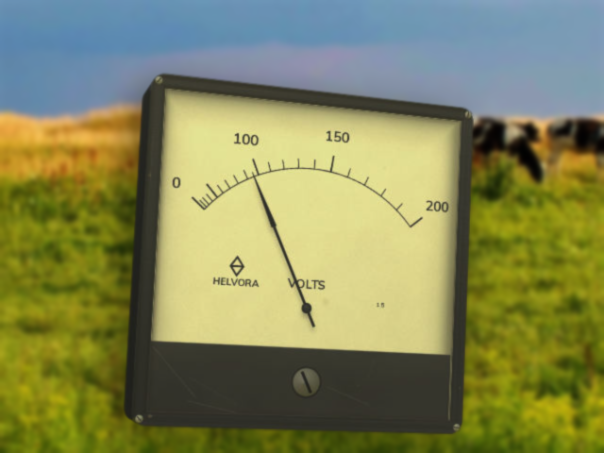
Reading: V 95
